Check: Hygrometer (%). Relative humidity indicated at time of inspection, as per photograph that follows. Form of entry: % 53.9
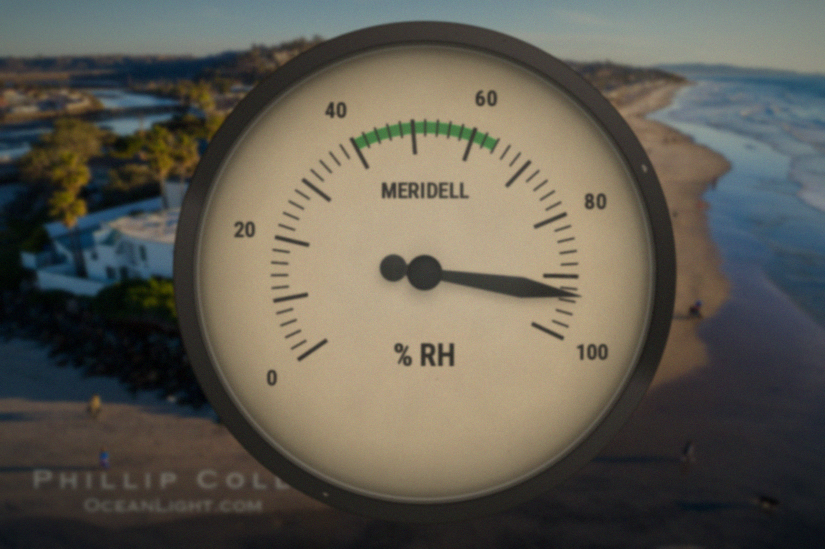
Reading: % 93
